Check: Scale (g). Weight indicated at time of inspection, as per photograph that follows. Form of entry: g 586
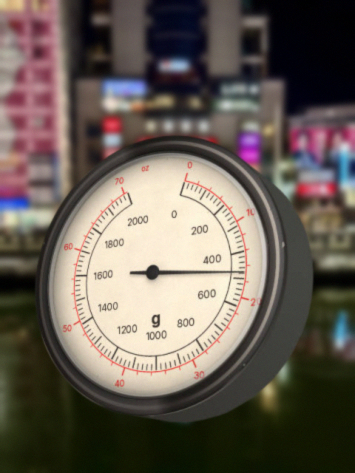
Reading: g 480
